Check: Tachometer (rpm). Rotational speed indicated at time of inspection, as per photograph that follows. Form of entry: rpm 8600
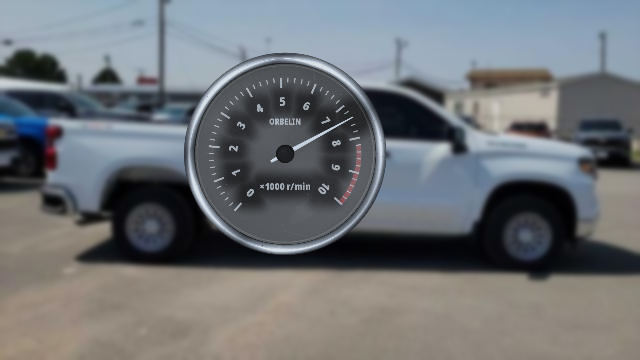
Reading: rpm 7400
